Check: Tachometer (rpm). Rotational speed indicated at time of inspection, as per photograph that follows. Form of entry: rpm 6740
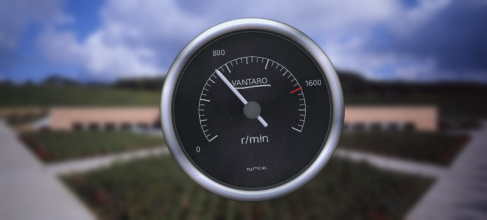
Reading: rpm 700
